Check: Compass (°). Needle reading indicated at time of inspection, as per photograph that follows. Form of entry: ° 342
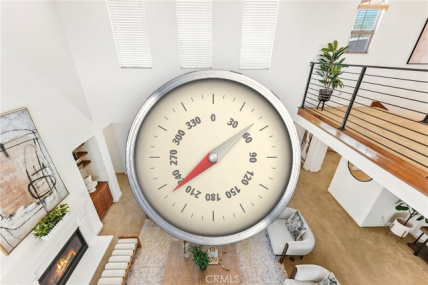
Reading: ° 230
